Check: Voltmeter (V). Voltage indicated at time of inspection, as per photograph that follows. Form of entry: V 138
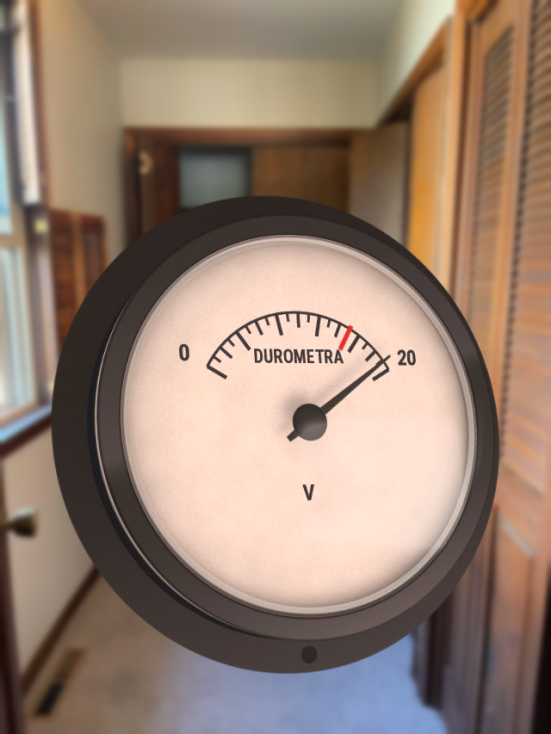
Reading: V 19
